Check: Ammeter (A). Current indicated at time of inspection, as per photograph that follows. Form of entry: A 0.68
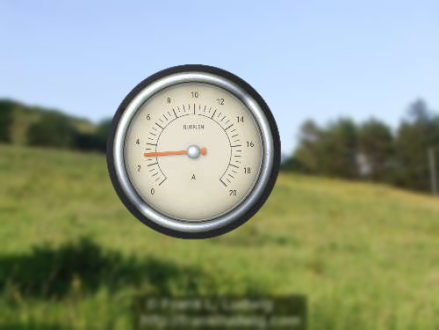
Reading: A 3
